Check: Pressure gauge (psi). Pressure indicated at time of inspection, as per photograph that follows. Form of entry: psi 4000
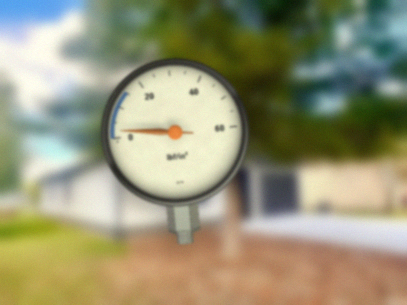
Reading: psi 2.5
